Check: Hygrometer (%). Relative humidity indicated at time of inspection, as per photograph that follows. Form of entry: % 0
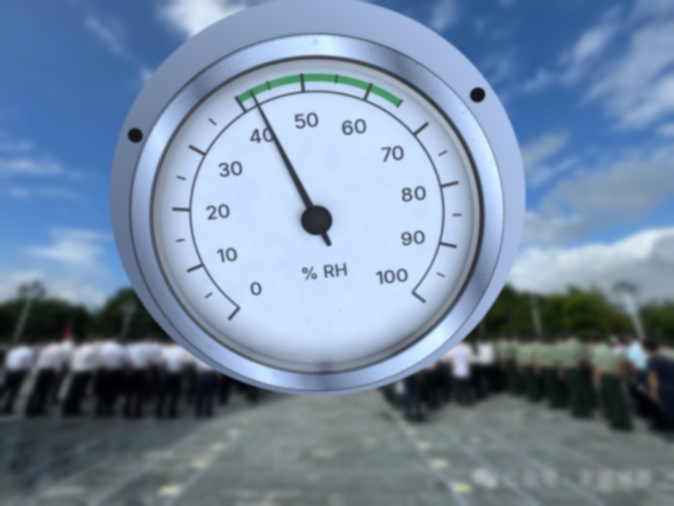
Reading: % 42.5
